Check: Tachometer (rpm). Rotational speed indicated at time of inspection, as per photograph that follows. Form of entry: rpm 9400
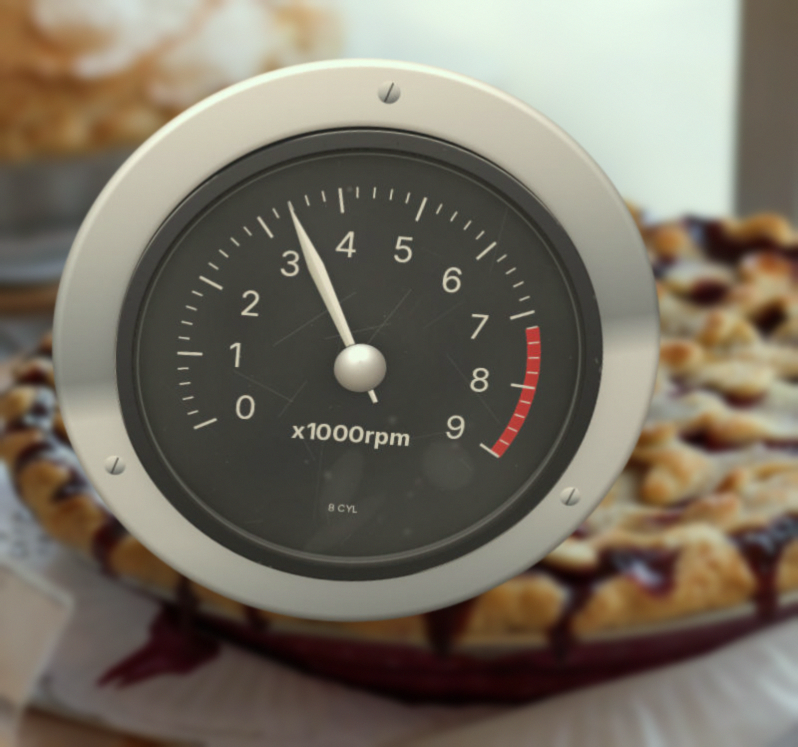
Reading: rpm 3400
